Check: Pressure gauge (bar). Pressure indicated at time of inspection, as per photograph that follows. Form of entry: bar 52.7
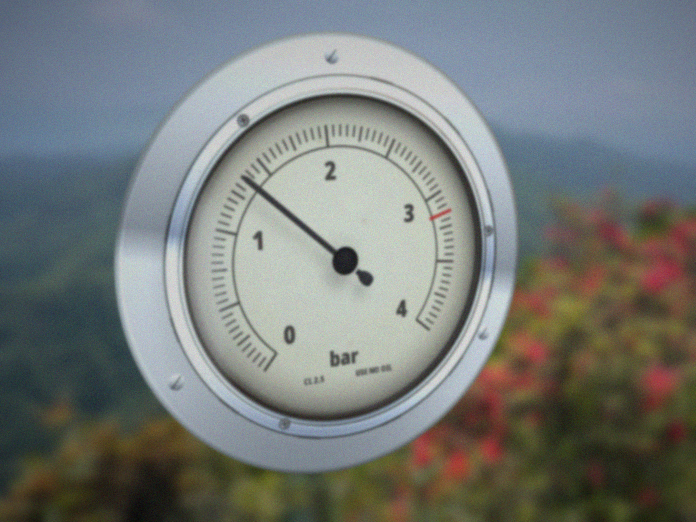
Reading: bar 1.35
